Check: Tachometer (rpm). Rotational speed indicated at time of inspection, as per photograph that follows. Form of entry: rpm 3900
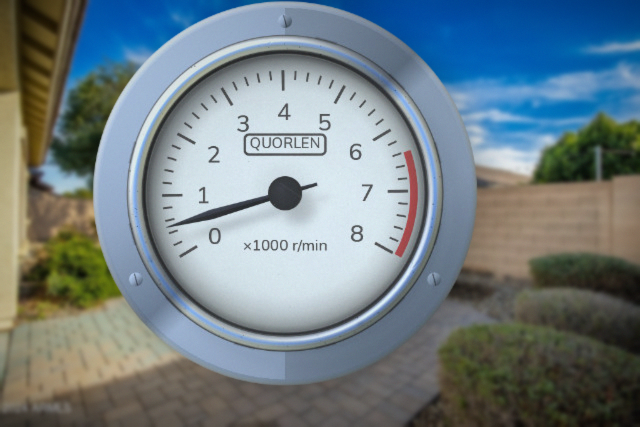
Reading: rpm 500
